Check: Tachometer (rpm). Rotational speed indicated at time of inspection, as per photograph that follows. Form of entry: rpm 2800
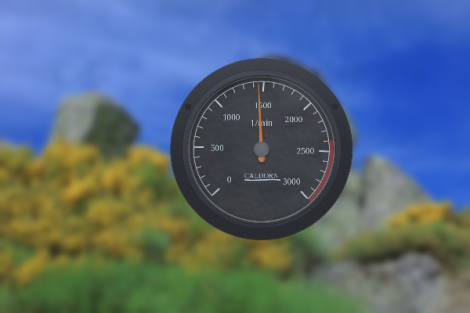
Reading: rpm 1450
